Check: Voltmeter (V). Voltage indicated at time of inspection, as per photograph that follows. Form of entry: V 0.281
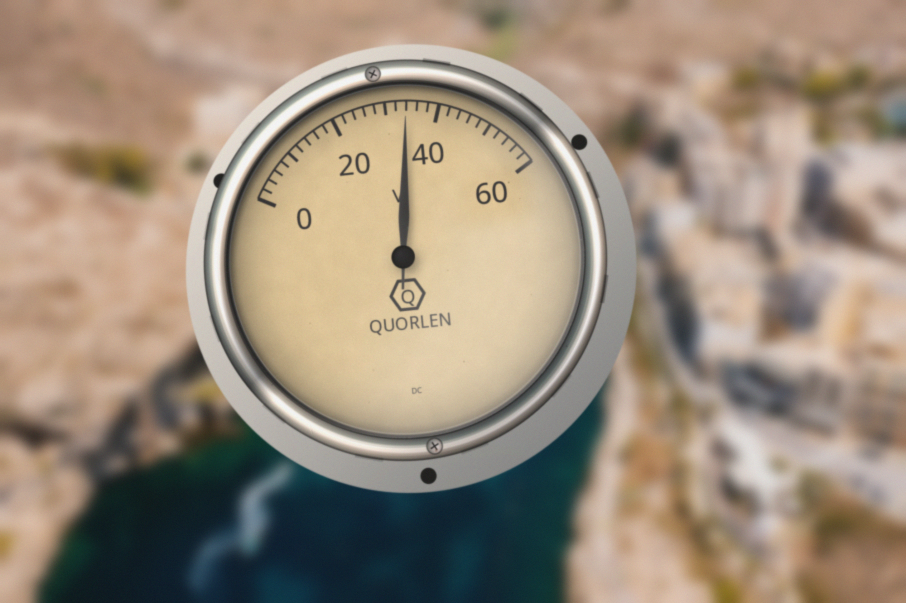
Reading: V 34
